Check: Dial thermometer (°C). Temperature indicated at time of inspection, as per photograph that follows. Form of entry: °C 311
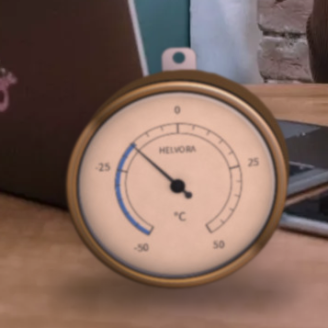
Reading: °C -15
